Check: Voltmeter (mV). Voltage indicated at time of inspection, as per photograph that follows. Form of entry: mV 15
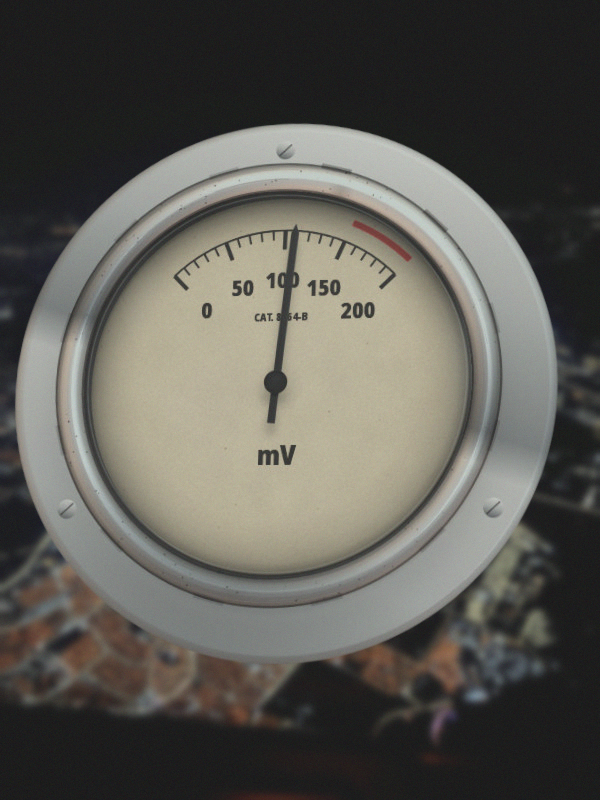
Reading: mV 110
